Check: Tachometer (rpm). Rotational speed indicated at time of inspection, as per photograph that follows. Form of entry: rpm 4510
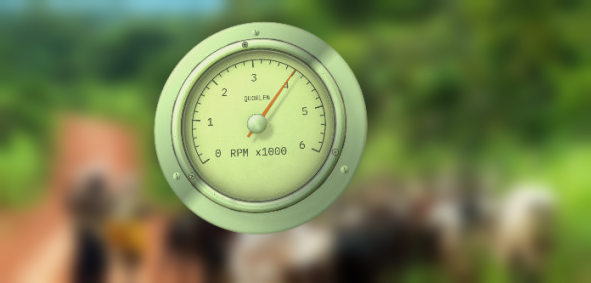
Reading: rpm 4000
